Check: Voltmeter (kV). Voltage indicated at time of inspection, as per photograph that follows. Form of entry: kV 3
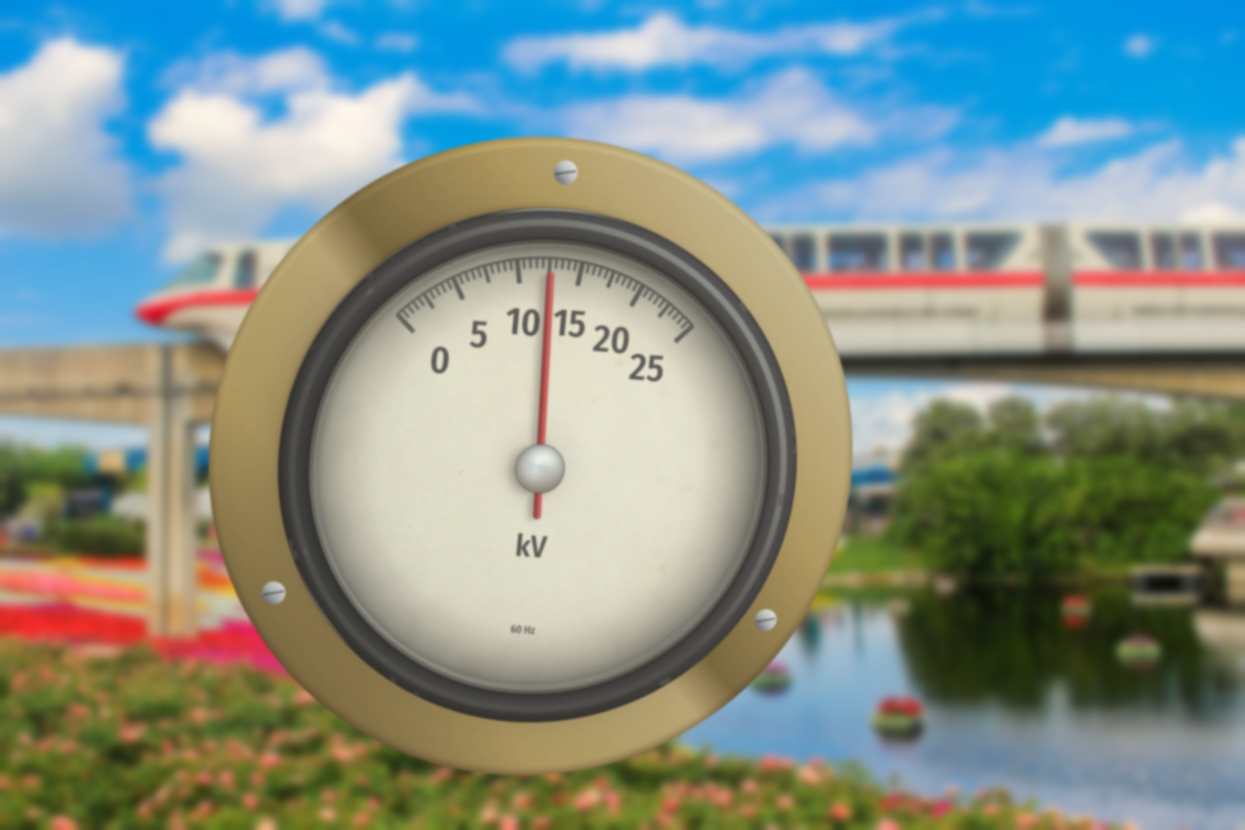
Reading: kV 12.5
